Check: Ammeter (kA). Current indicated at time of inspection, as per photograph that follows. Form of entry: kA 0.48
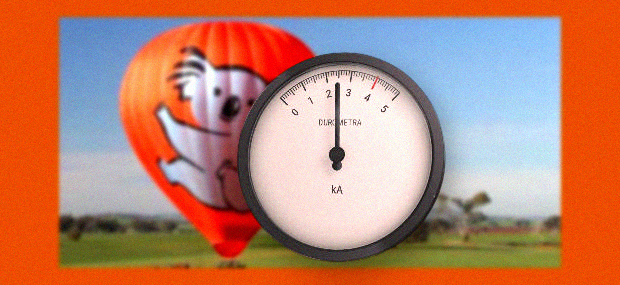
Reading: kA 2.5
